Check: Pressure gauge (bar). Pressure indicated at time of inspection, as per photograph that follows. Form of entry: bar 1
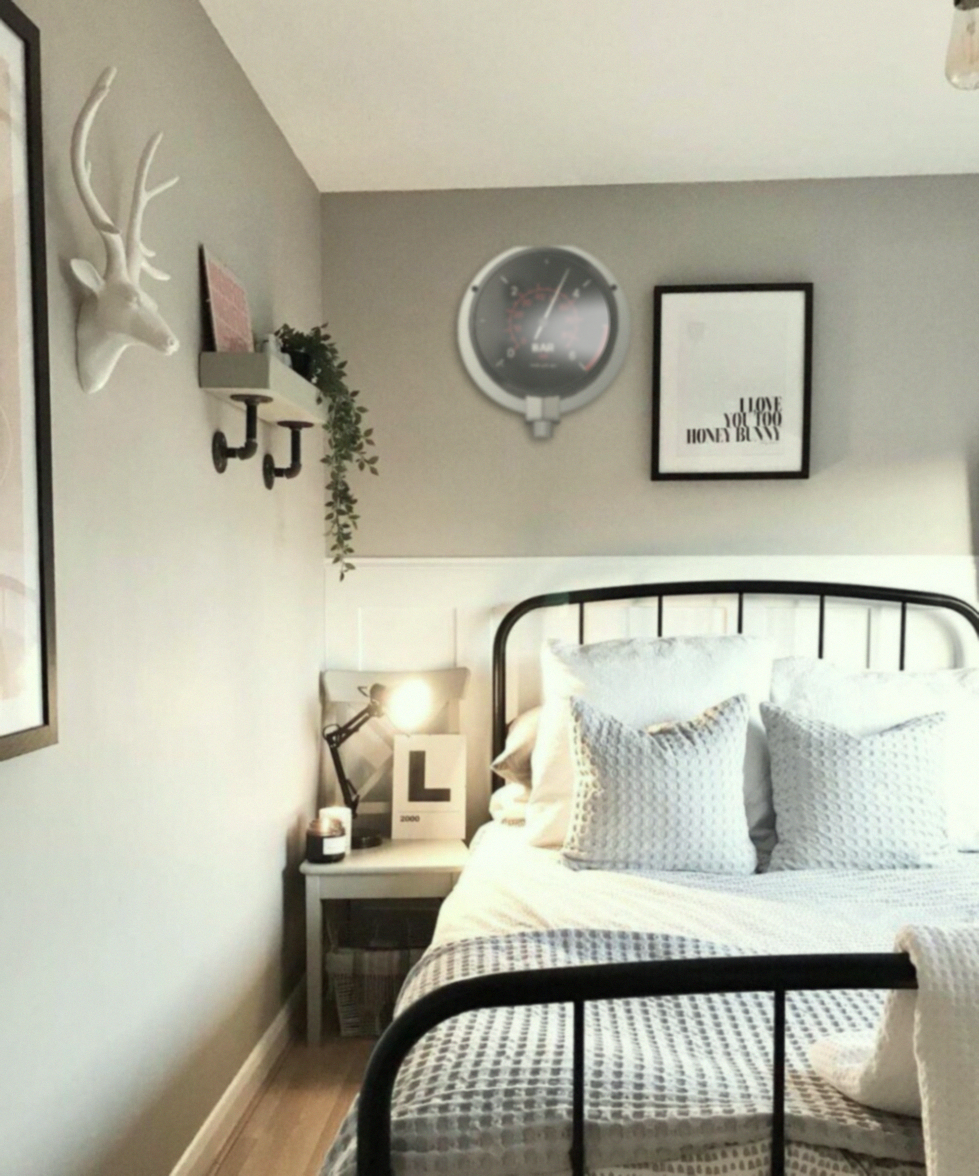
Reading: bar 3.5
